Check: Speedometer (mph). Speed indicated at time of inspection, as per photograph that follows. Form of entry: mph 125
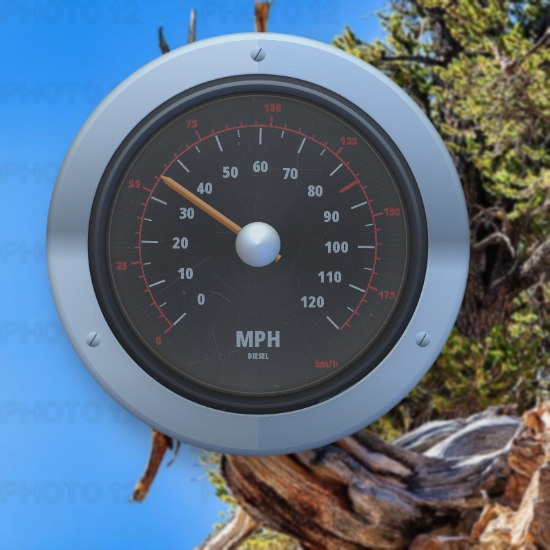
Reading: mph 35
